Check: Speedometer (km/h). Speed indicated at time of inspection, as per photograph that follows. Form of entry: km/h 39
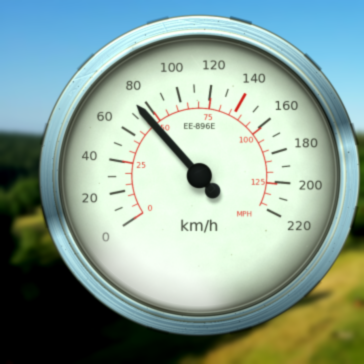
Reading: km/h 75
